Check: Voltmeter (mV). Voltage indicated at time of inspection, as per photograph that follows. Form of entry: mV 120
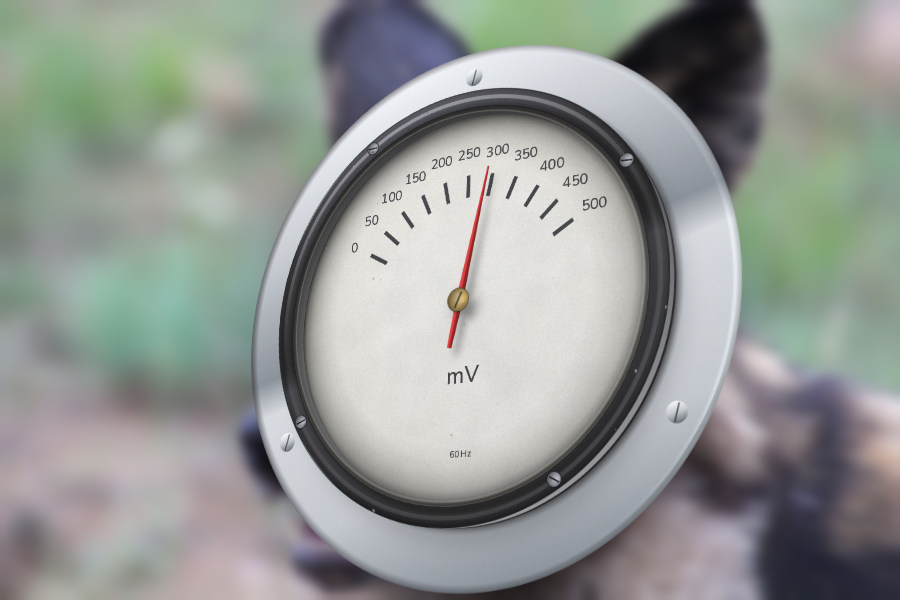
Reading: mV 300
